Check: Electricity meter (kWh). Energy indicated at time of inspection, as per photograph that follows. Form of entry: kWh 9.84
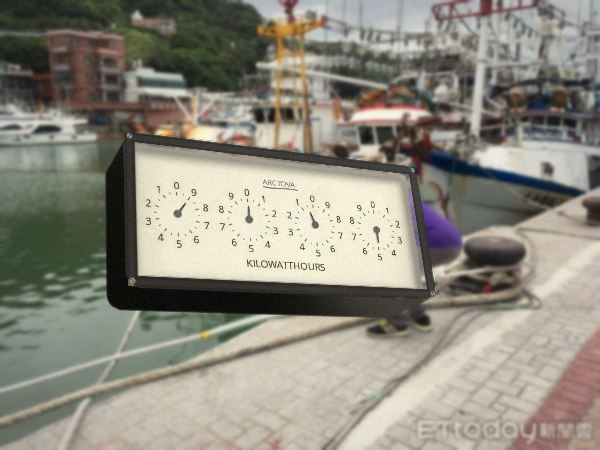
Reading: kWh 9005
